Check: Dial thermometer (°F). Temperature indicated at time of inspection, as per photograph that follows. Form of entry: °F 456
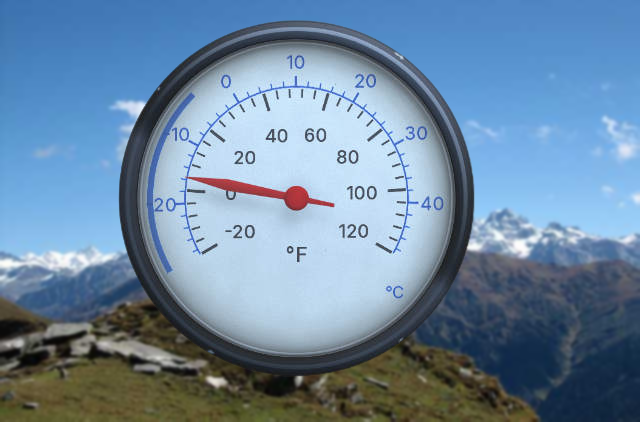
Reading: °F 4
